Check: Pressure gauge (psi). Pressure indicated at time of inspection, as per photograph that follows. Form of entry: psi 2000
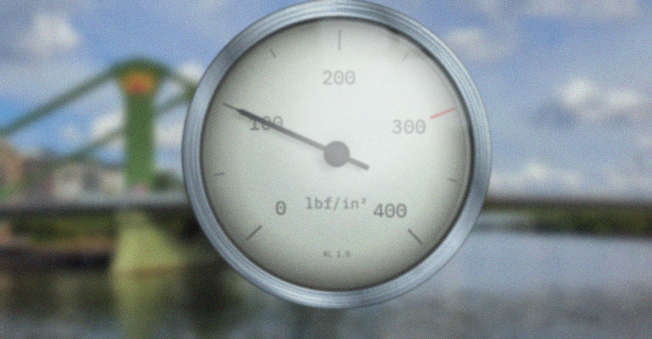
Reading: psi 100
